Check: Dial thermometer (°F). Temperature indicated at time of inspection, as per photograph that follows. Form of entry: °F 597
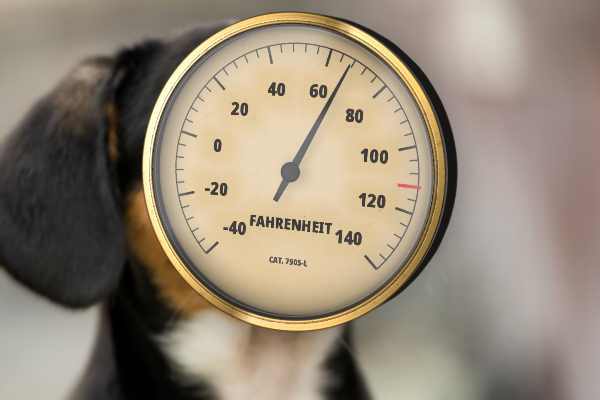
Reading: °F 68
